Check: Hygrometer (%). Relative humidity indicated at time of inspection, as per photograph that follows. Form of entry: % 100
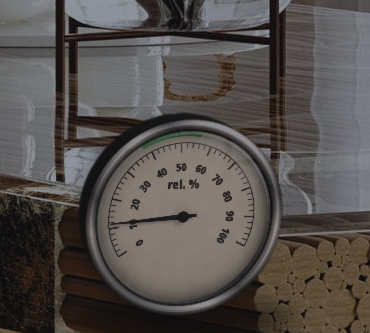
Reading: % 12
